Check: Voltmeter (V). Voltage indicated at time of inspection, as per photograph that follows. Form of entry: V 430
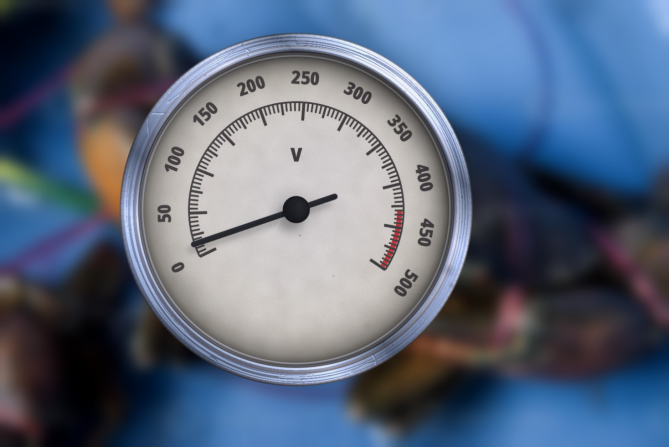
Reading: V 15
